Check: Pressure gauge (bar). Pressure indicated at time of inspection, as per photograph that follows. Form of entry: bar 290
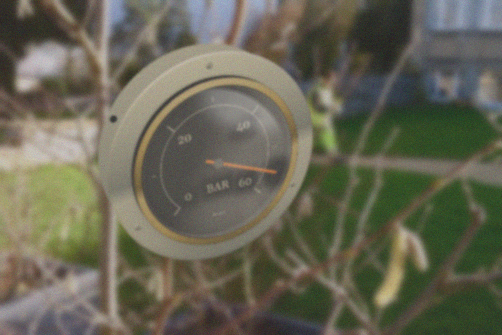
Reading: bar 55
